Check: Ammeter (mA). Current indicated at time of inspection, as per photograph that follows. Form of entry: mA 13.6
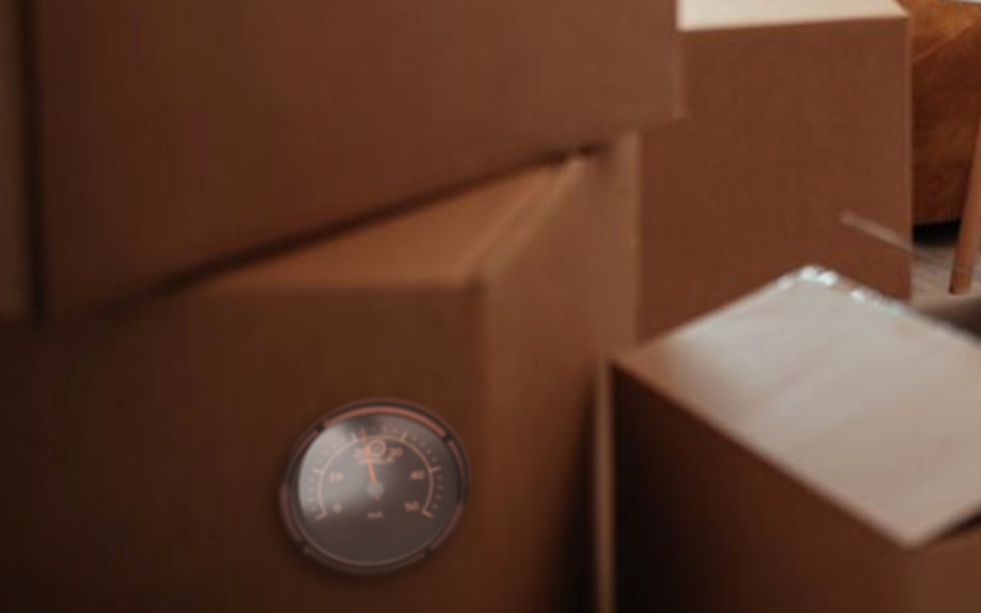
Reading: mA 22
